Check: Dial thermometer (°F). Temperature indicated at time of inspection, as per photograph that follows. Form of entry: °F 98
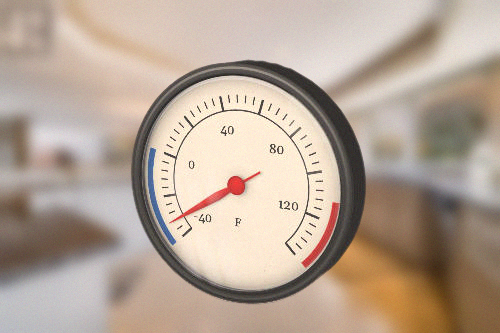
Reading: °F -32
